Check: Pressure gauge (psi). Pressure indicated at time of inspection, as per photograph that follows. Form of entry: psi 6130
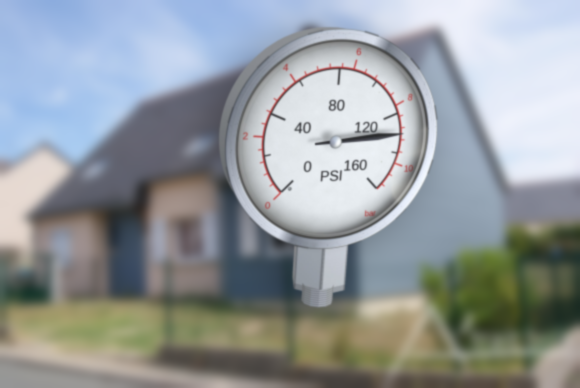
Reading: psi 130
